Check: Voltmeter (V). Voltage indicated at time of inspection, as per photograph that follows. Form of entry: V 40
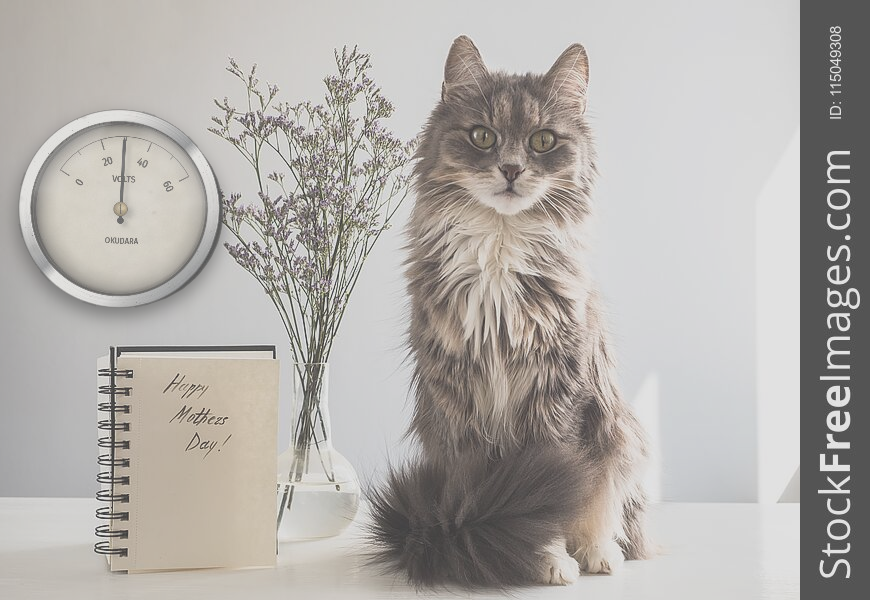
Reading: V 30
